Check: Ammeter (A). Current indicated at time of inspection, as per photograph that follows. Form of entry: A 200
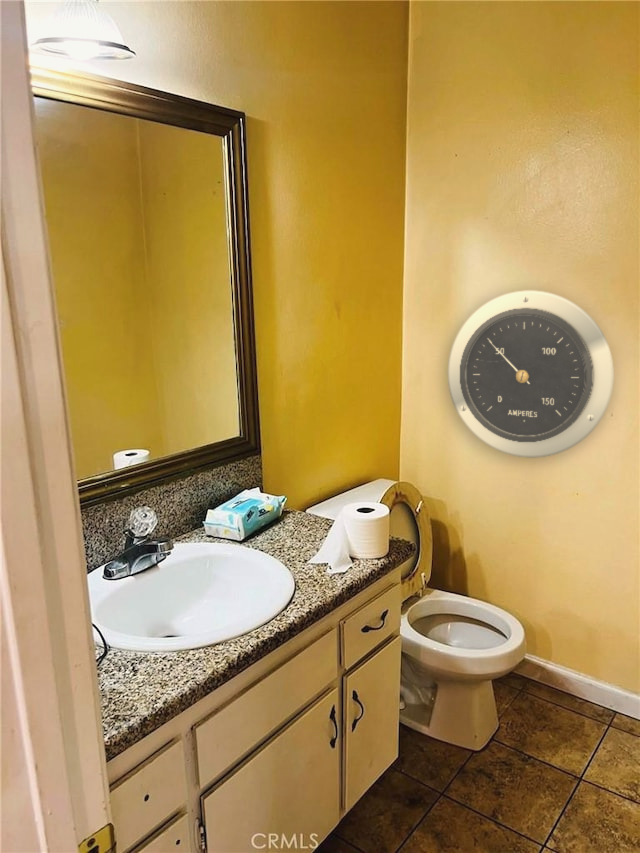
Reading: A 50
